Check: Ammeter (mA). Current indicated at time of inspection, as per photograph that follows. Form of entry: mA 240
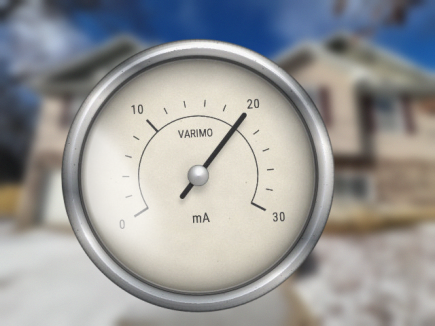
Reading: mA 20
